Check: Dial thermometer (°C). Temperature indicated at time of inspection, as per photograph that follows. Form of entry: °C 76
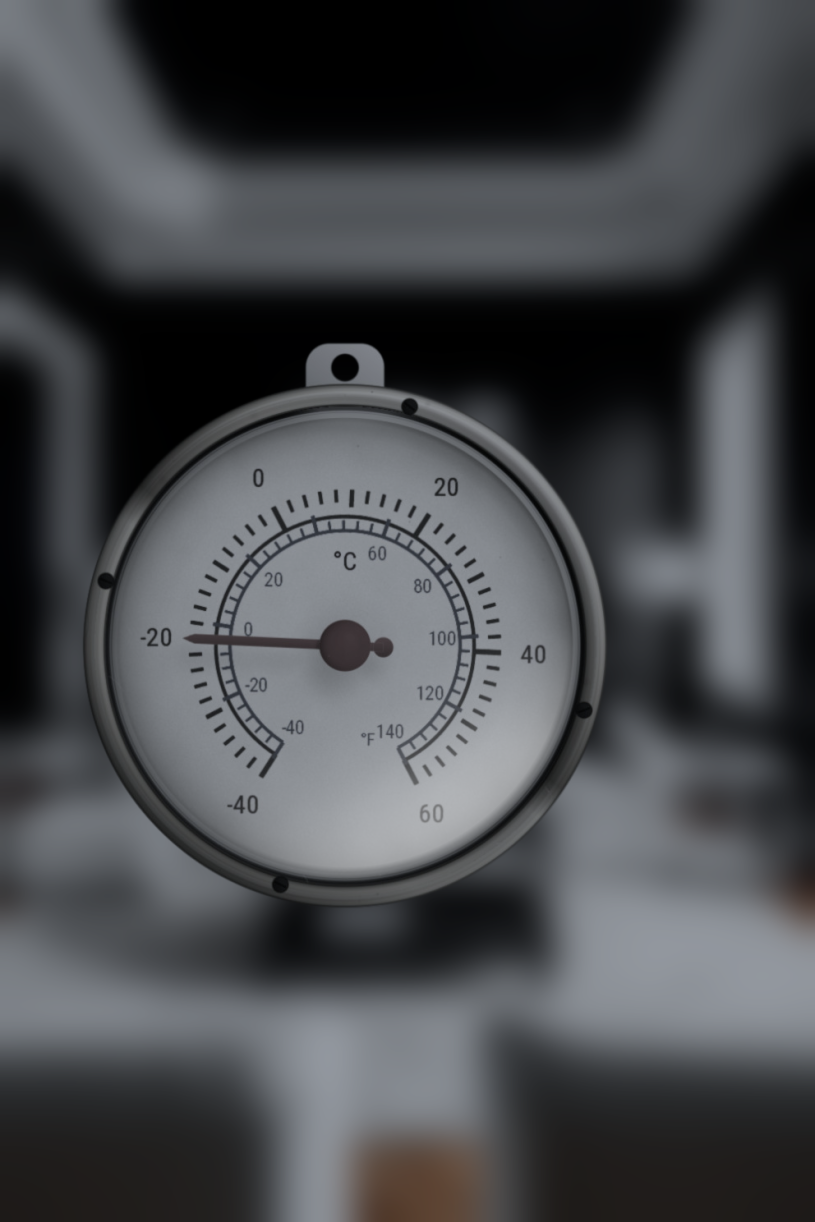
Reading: °C -20
